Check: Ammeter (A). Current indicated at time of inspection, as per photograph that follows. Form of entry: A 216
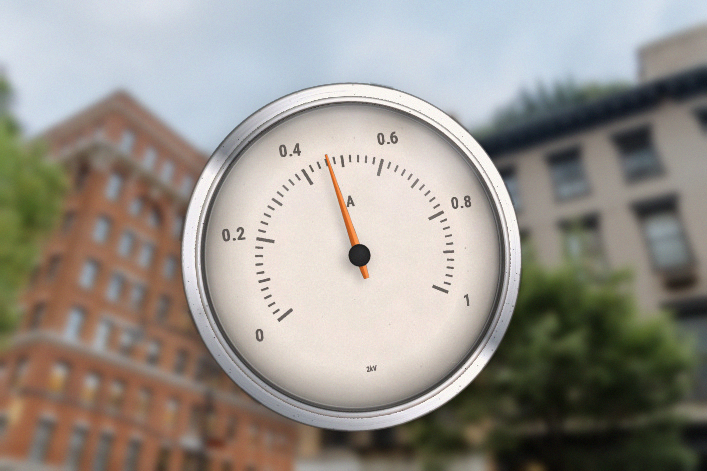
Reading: A 0.46
